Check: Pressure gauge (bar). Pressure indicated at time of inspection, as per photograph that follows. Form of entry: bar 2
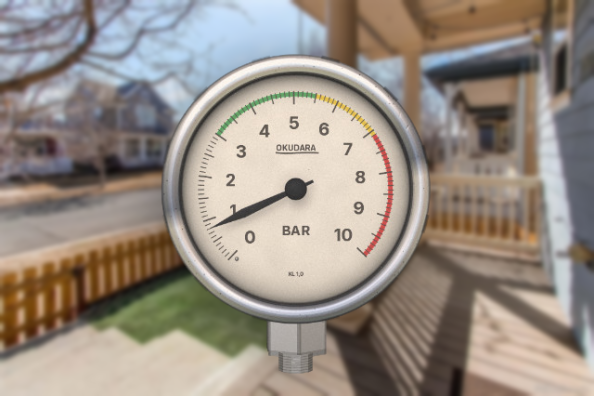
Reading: bar 0.8
